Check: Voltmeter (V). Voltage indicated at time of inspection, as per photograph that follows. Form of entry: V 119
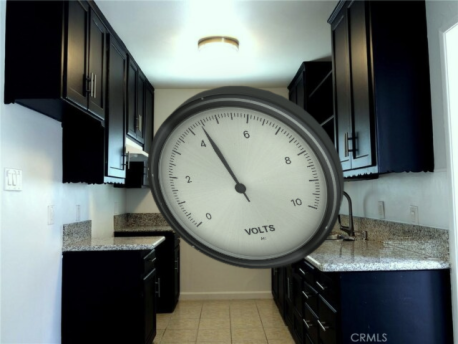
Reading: V 4.5
